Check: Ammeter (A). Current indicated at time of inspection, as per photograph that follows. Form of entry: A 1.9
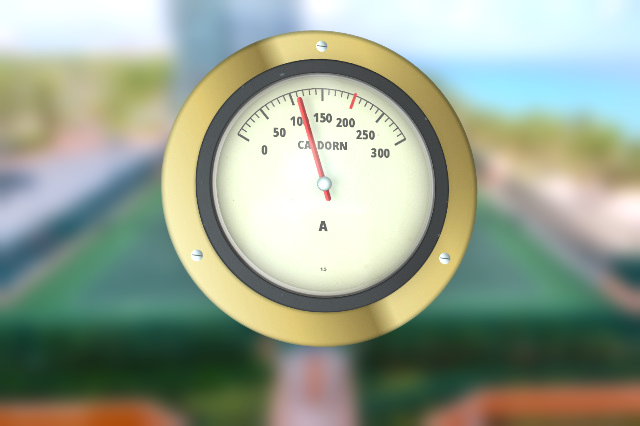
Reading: A 110
